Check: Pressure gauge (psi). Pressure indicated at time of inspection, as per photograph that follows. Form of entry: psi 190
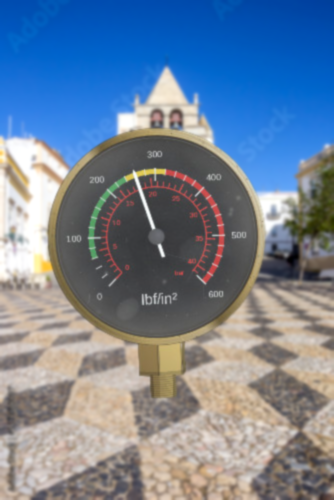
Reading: psi 260
